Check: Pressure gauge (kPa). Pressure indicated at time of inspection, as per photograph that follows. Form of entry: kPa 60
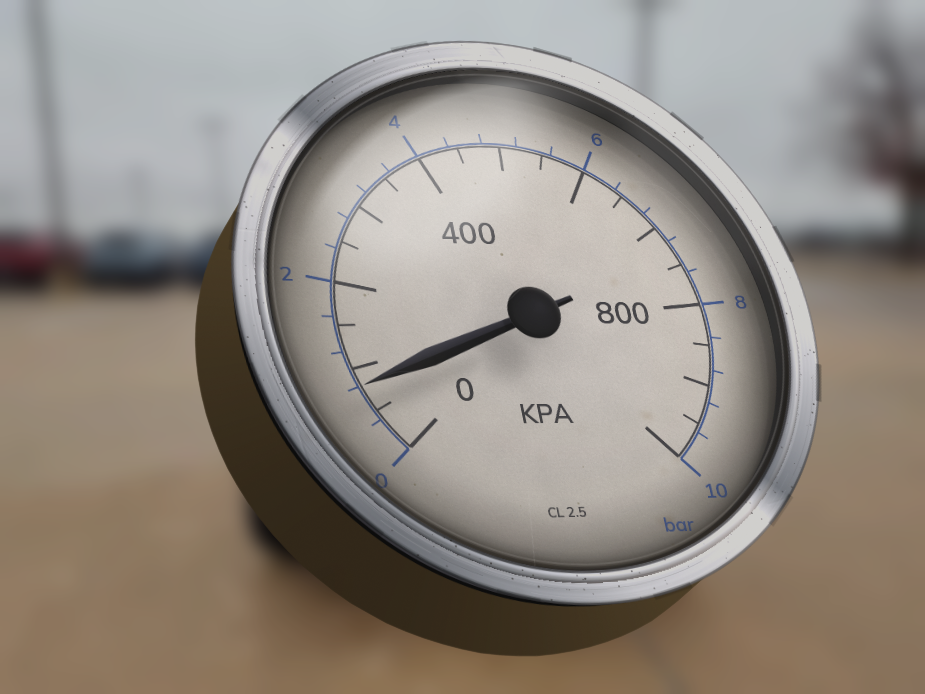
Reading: kPa 75
